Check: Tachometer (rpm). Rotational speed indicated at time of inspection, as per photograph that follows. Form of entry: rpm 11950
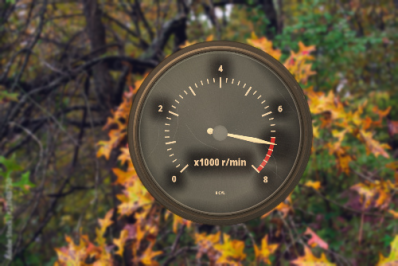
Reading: rpm 7000
